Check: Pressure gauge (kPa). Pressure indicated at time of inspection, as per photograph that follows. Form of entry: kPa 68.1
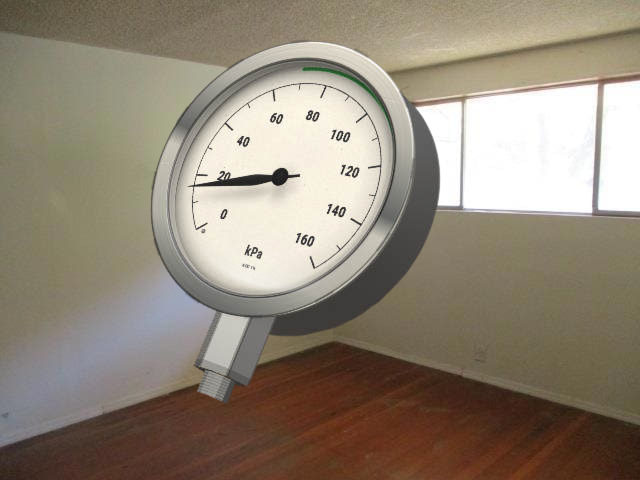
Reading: kPa 15
